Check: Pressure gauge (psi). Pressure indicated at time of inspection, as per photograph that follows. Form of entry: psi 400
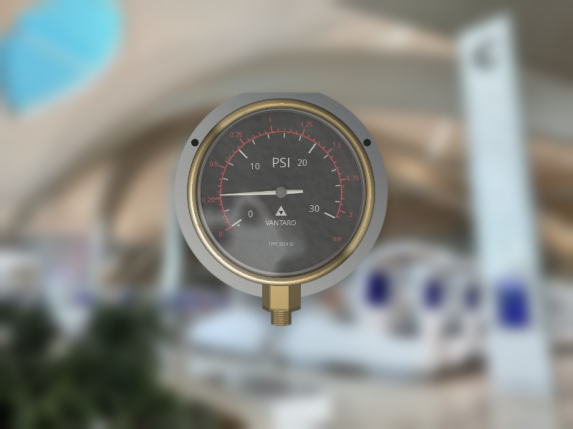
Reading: psi 4
